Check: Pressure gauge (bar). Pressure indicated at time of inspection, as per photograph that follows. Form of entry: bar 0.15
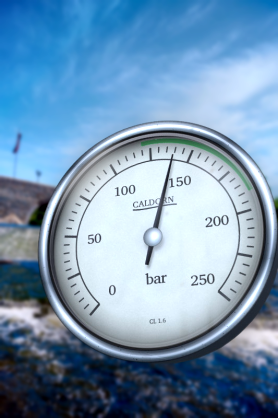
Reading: bar 140
